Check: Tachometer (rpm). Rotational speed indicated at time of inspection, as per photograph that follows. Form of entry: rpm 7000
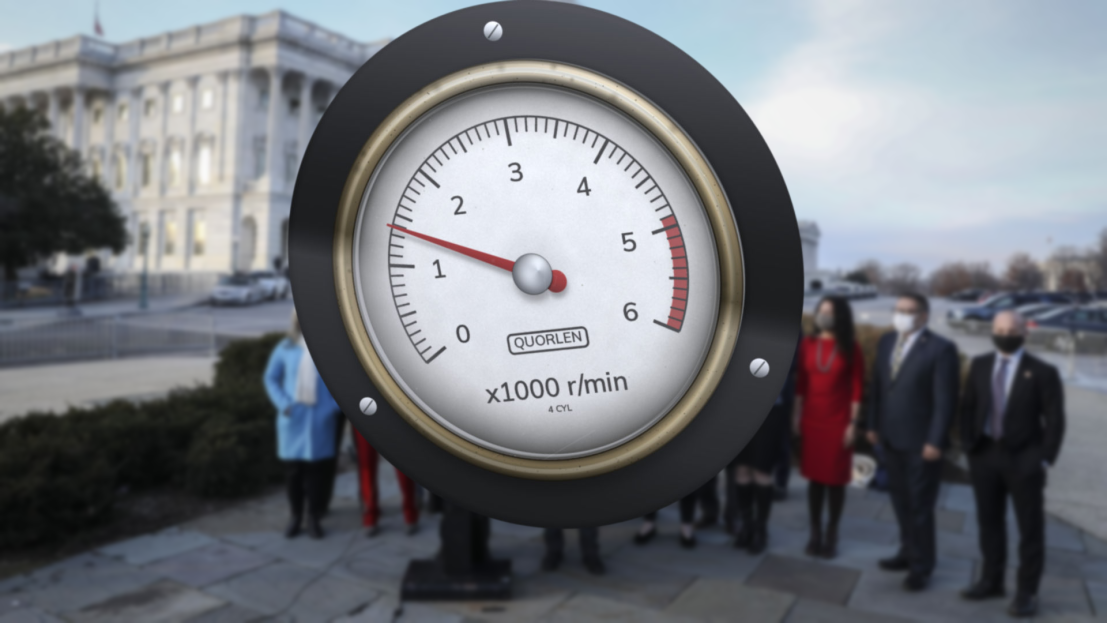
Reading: rpm 1400
